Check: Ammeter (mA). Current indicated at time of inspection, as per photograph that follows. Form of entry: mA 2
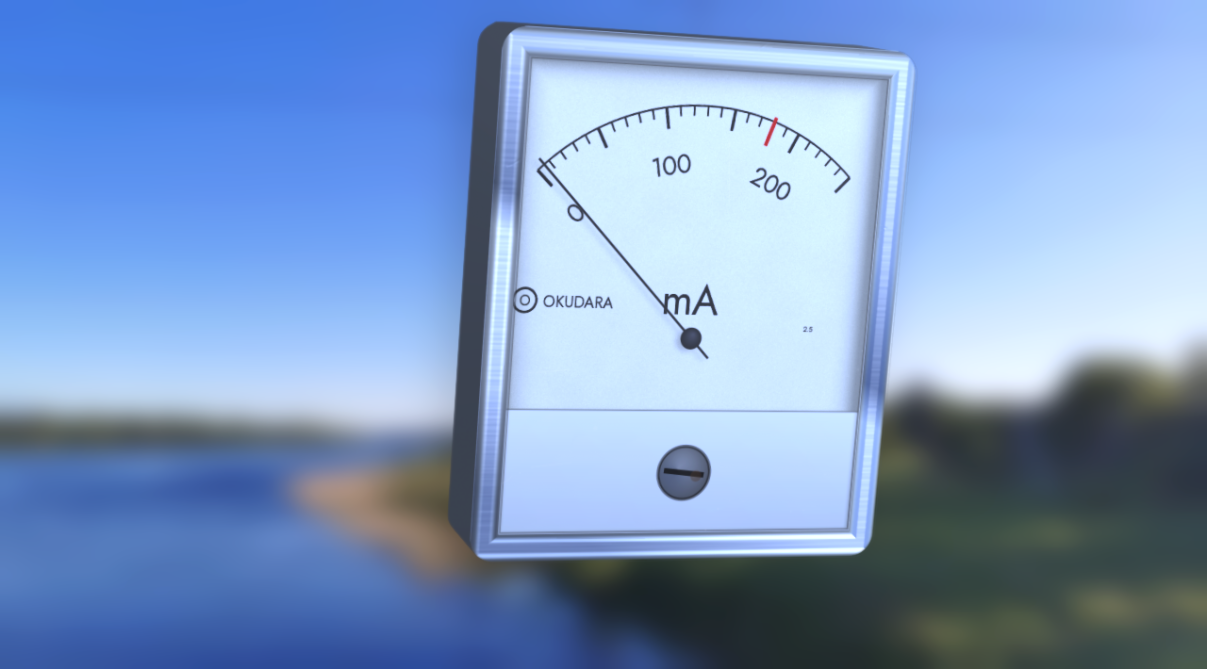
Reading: mA 5
